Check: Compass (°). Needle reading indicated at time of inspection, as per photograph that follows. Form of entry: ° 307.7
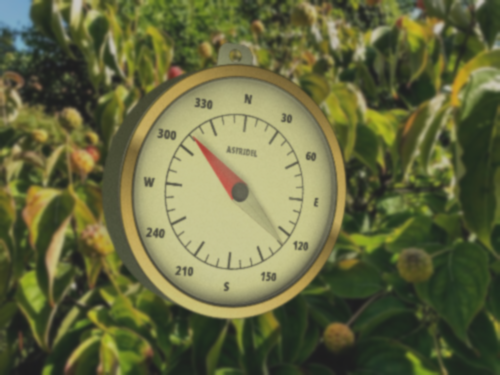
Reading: ° 310
